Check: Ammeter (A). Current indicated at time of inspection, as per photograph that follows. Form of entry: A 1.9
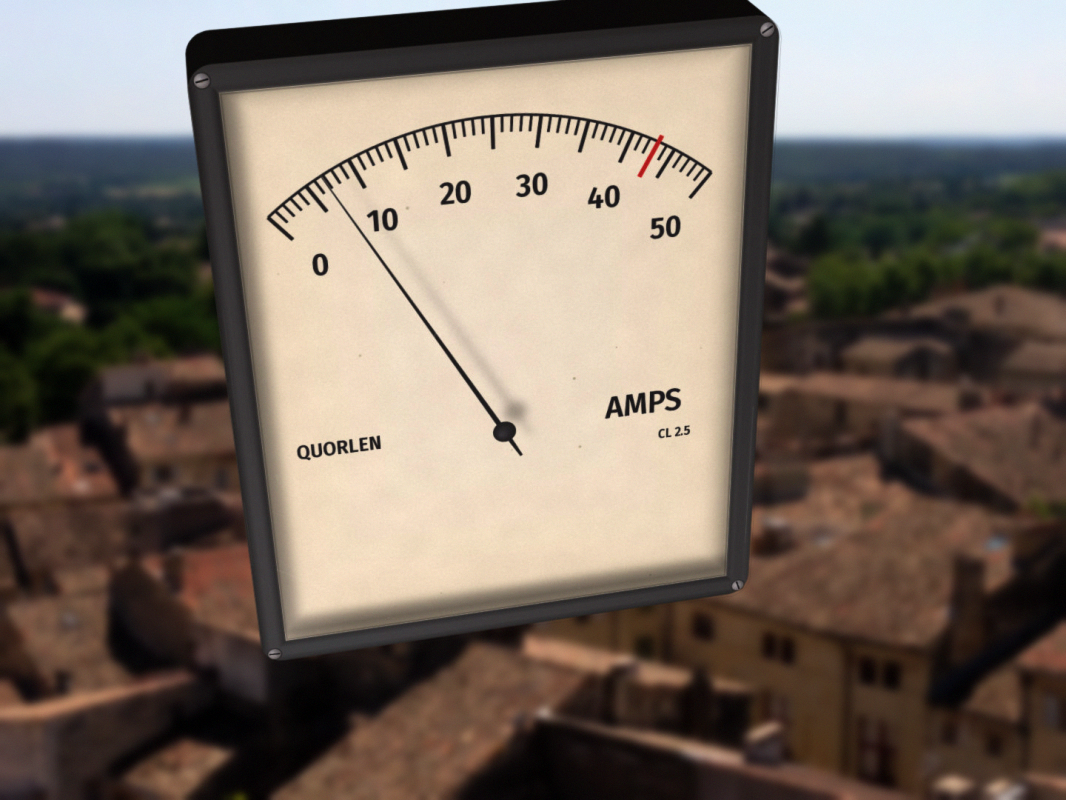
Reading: A 7
